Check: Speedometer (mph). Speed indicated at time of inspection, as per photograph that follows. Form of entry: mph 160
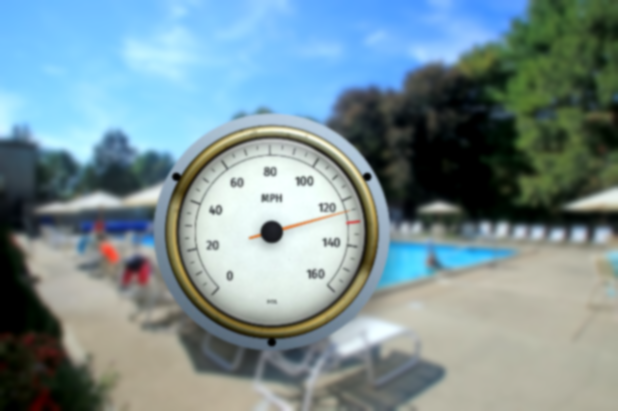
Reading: mph 125
